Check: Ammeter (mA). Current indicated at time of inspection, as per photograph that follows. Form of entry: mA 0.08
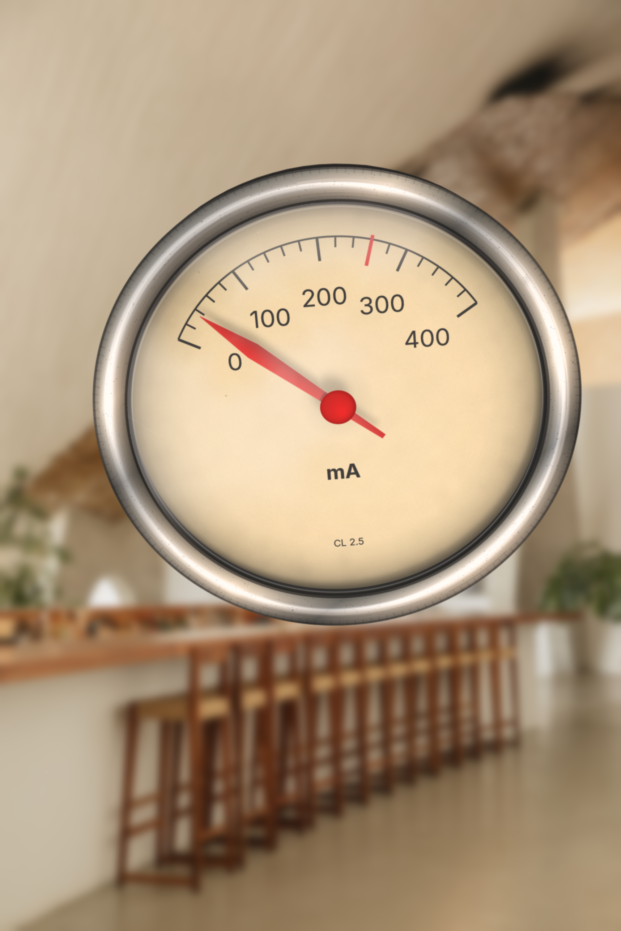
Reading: mA 40
